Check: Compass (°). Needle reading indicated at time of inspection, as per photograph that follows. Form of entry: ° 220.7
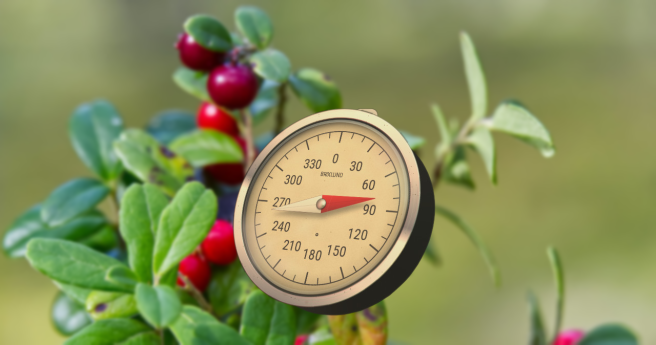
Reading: ° 80
